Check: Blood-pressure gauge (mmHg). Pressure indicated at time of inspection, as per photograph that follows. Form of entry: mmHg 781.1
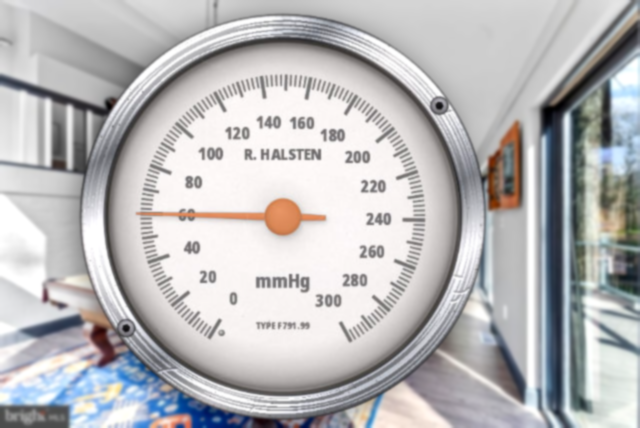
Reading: mmHg 60
